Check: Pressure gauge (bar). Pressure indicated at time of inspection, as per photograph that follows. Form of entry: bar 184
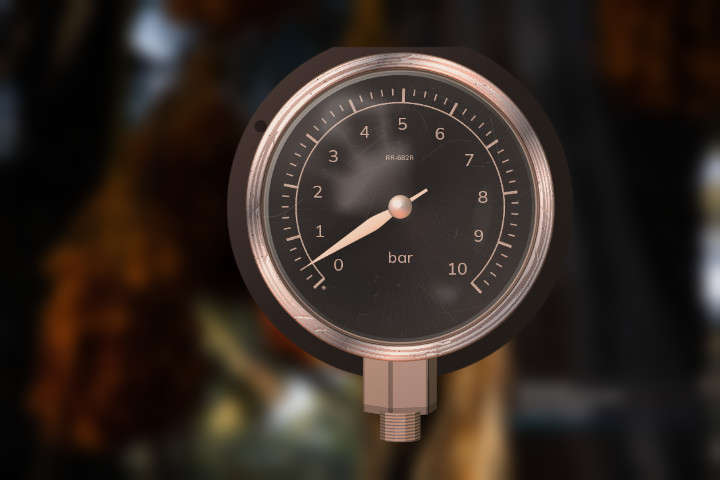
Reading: bar 0.4
